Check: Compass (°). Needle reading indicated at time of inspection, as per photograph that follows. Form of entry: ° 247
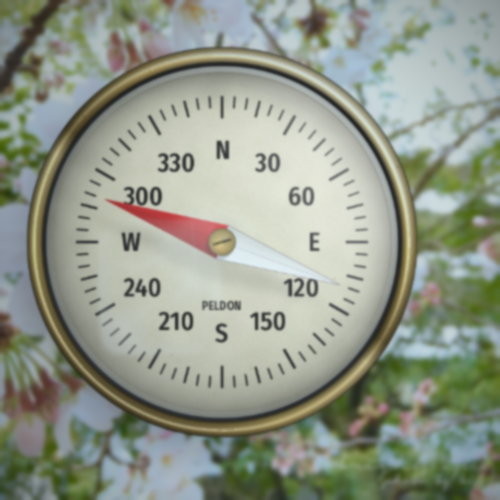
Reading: ° 290
